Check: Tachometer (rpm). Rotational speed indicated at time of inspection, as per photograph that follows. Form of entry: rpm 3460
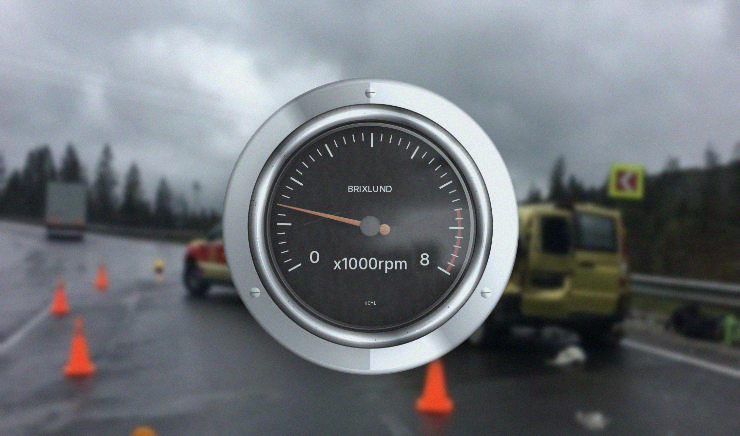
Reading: rpm 1400
